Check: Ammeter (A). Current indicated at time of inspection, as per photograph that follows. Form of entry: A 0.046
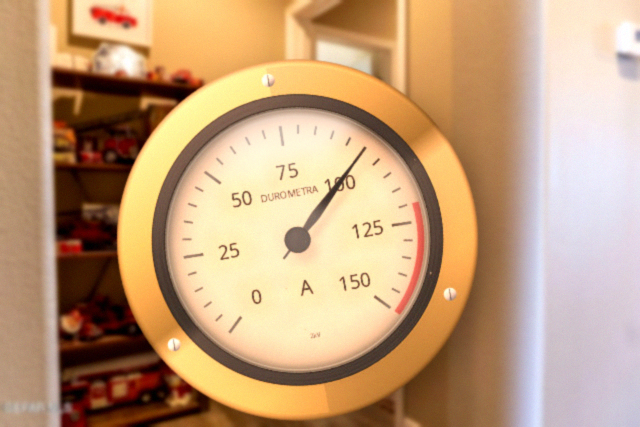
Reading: A 100
